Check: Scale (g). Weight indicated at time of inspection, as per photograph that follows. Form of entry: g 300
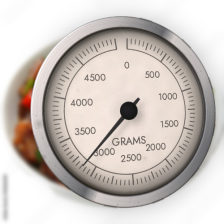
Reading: g 3150
